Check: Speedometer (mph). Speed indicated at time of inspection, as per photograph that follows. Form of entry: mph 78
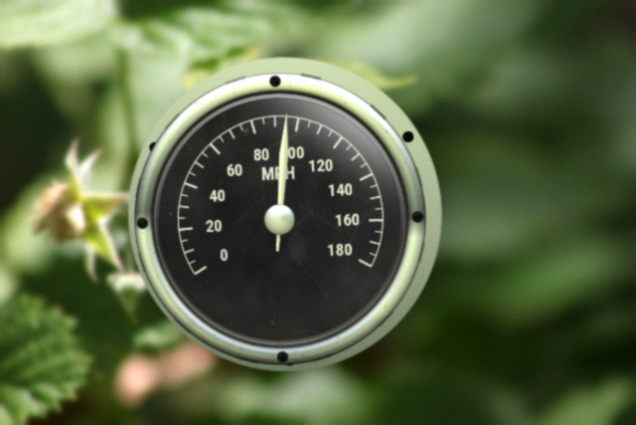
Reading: mph 95
